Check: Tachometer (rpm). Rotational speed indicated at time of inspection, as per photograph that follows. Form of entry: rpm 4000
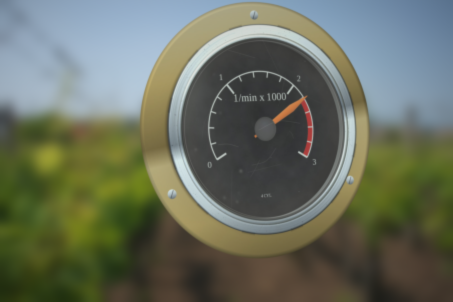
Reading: rpm 2200
